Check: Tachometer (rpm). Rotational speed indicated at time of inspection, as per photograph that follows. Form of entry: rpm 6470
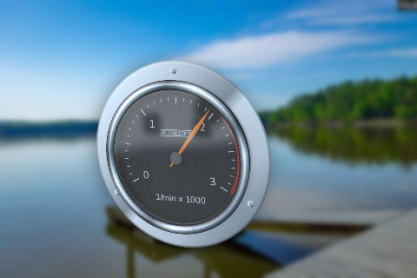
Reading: rpm 1950
